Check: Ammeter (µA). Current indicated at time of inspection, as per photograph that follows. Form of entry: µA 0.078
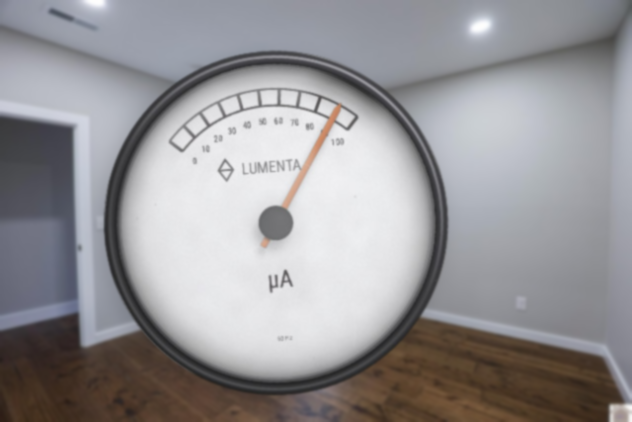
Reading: µA 90
